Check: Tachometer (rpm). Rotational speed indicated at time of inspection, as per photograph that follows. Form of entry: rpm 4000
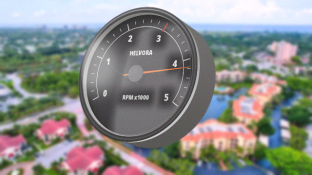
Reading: rpm 4200
